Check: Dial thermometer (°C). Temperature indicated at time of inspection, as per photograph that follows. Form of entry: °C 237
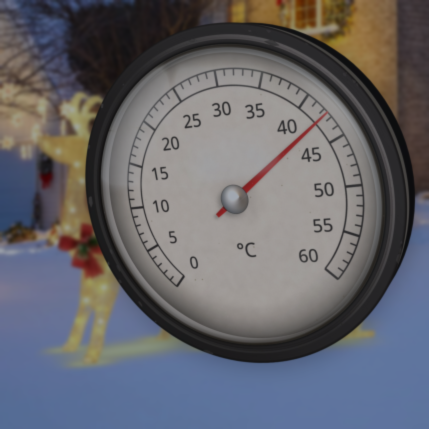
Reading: °C 42.5
